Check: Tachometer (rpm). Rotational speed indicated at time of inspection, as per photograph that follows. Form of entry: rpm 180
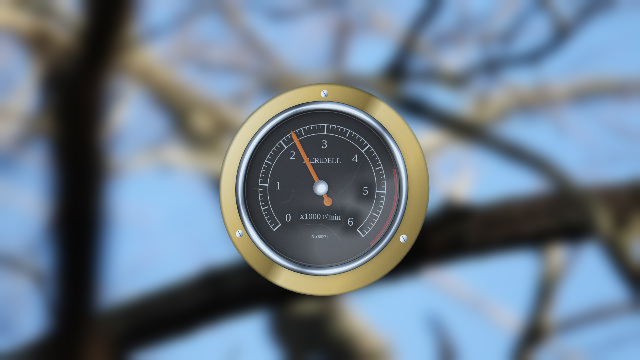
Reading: rpm 2300
